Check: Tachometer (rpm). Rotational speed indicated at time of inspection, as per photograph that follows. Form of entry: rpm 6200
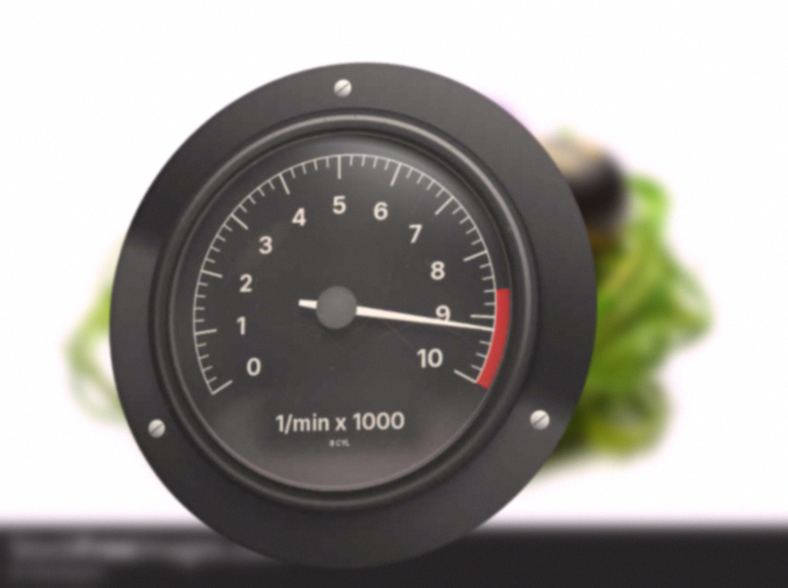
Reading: rpm 9200
